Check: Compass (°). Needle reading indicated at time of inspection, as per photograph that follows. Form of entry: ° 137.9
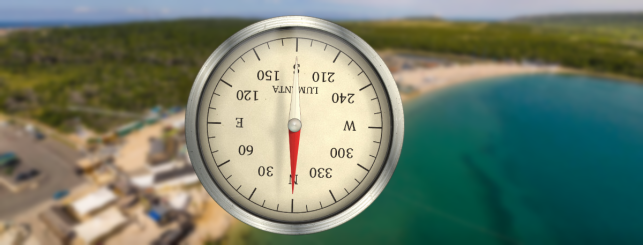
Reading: ° 0
